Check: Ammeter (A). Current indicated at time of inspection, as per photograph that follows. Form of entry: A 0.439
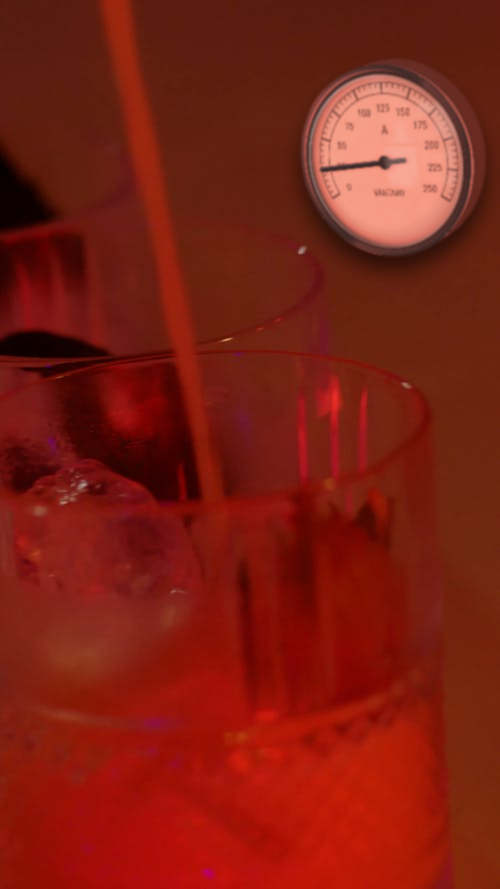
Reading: A 25
